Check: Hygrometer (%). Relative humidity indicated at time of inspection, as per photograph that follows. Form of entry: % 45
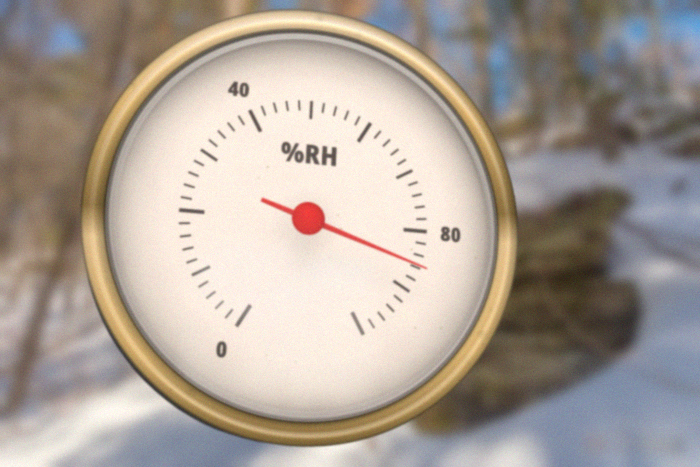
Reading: % 86
